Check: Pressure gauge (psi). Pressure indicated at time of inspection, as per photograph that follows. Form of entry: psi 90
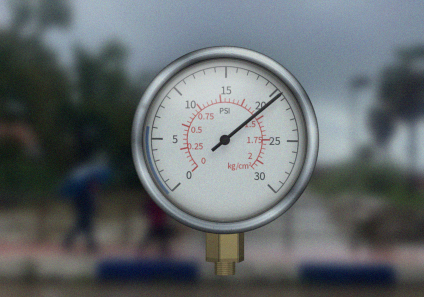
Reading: psi 20.5
